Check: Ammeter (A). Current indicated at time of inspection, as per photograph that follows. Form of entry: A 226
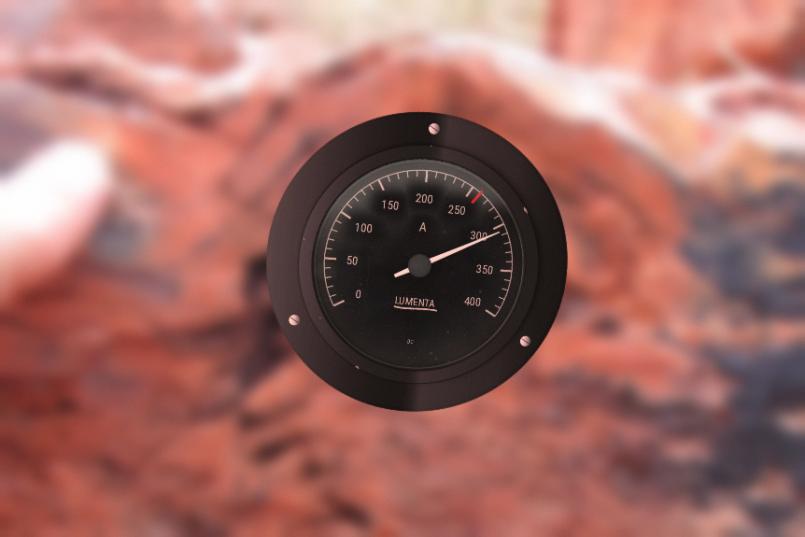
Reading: A 305
